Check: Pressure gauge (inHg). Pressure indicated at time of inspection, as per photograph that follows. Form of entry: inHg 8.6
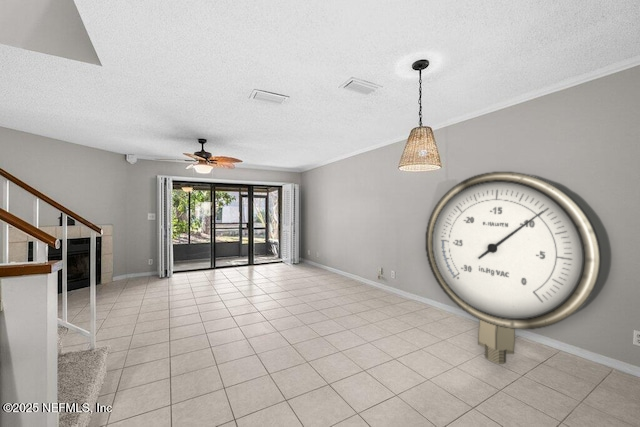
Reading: inHg -10
